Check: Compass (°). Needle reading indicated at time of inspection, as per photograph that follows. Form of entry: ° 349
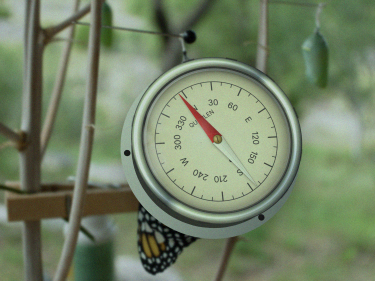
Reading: ° 355
